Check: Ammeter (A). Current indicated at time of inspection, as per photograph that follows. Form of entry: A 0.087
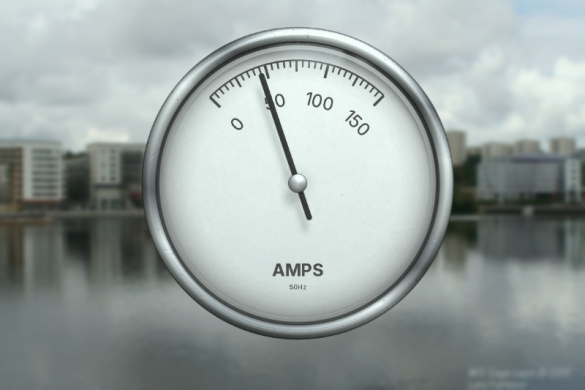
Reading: A 45
